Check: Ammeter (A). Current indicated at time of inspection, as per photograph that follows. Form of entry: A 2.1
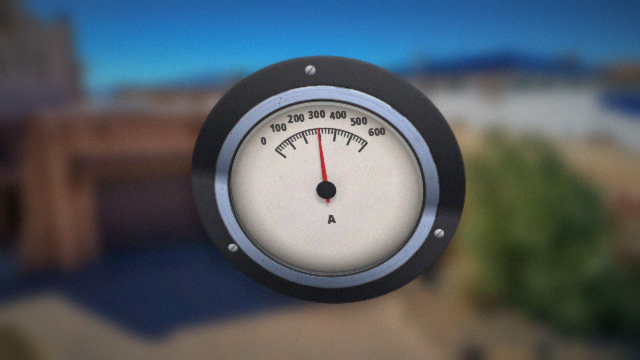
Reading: A 300
